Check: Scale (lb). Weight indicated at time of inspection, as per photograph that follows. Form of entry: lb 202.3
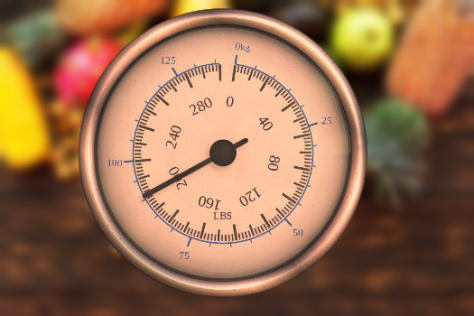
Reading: lb 200
